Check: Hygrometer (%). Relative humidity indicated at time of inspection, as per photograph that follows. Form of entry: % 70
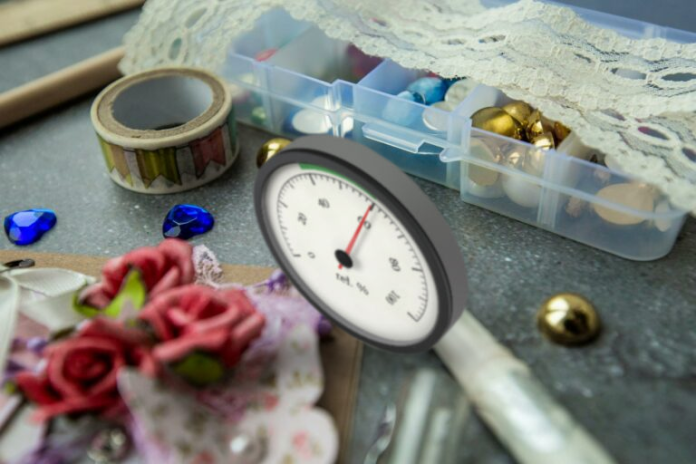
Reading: % 60
